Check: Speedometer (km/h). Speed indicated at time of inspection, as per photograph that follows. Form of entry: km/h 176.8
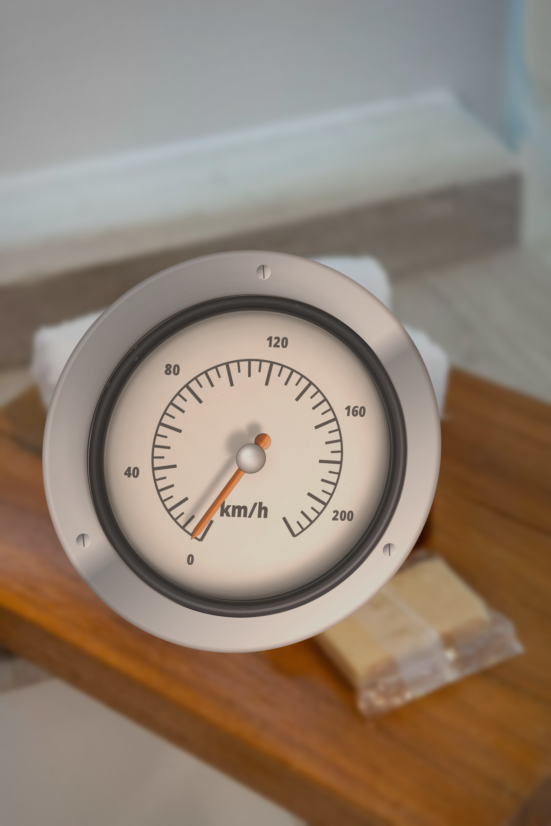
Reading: km/h 5
